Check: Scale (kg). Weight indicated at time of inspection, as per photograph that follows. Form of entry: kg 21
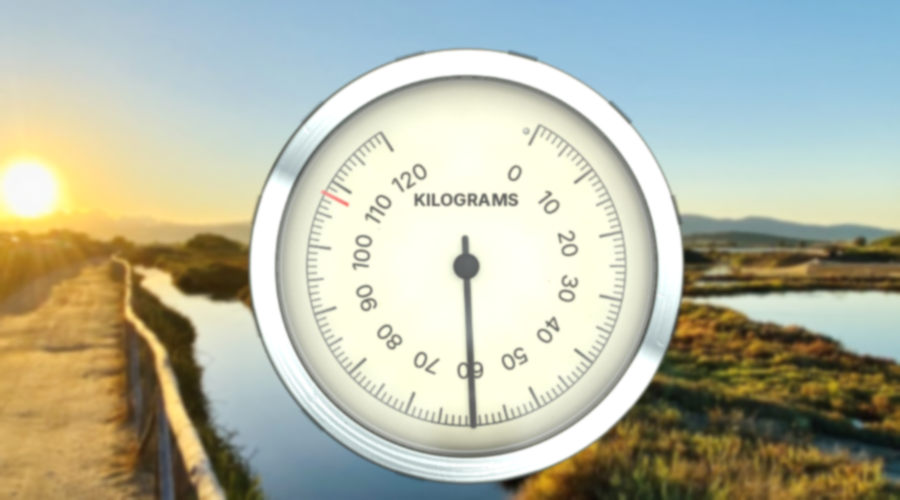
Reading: kg 60
